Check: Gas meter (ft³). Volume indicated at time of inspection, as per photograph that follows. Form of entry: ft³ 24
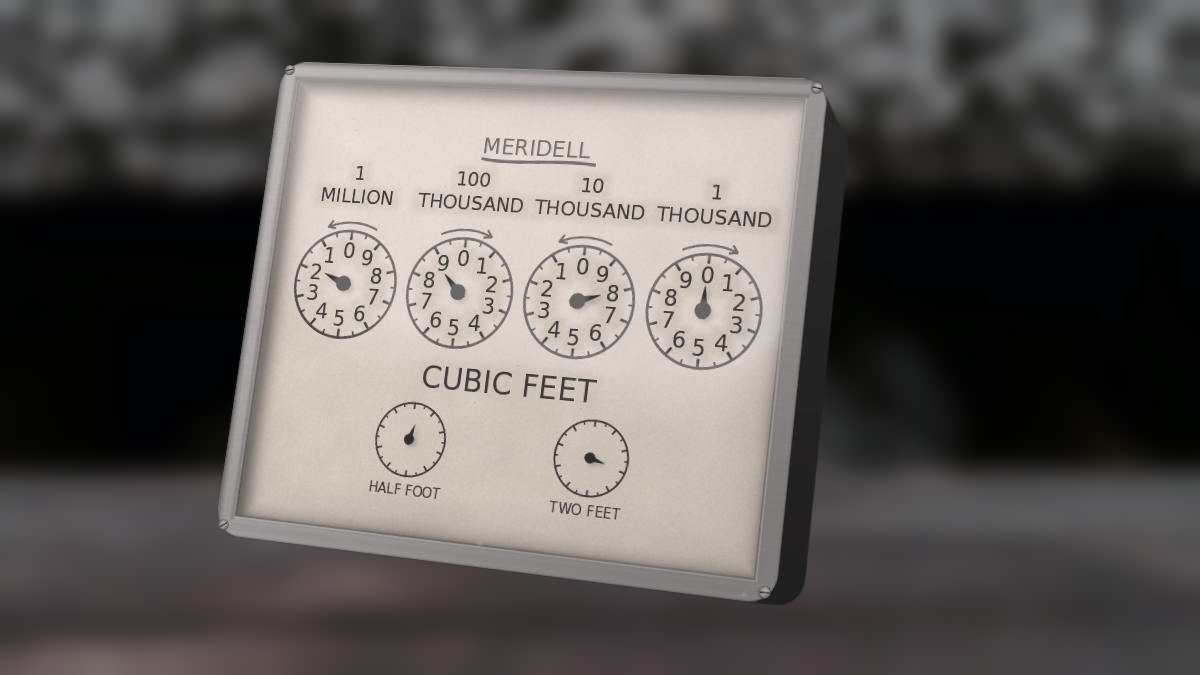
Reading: ft³ 188000
